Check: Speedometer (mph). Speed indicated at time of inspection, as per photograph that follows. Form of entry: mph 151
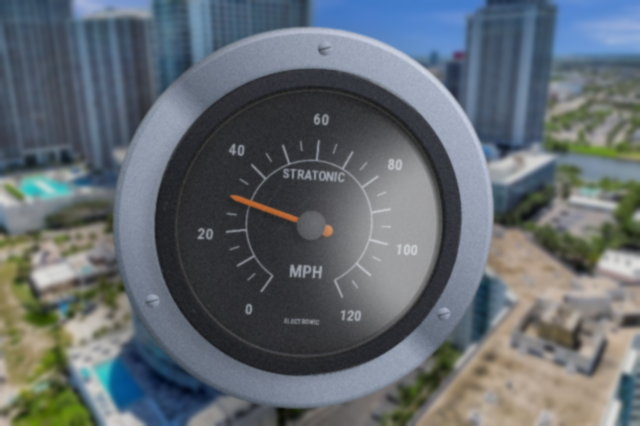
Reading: mph 30
